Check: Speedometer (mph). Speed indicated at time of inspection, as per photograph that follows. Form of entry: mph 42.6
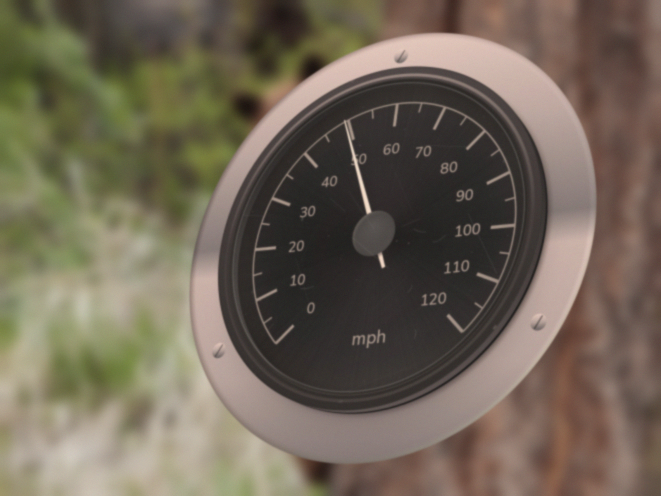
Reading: mph 50
